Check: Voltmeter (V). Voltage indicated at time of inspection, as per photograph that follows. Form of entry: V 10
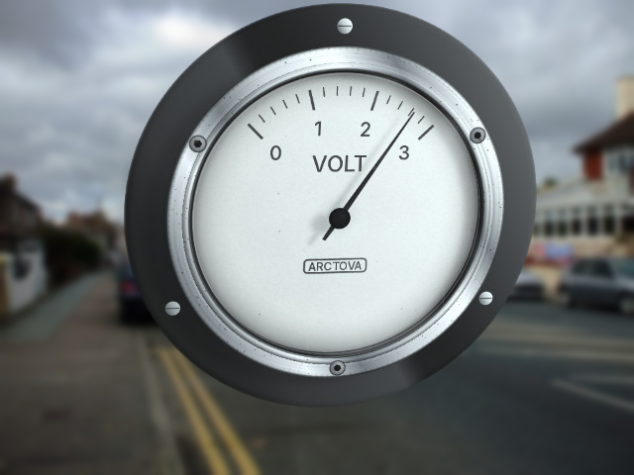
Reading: V 2.6
